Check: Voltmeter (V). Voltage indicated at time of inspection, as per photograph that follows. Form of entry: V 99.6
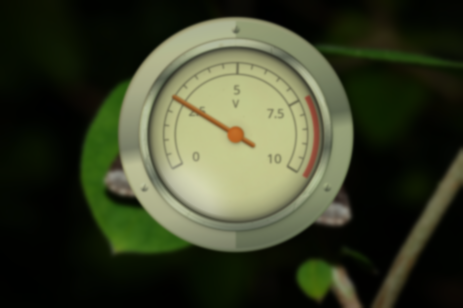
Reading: V 2.5
